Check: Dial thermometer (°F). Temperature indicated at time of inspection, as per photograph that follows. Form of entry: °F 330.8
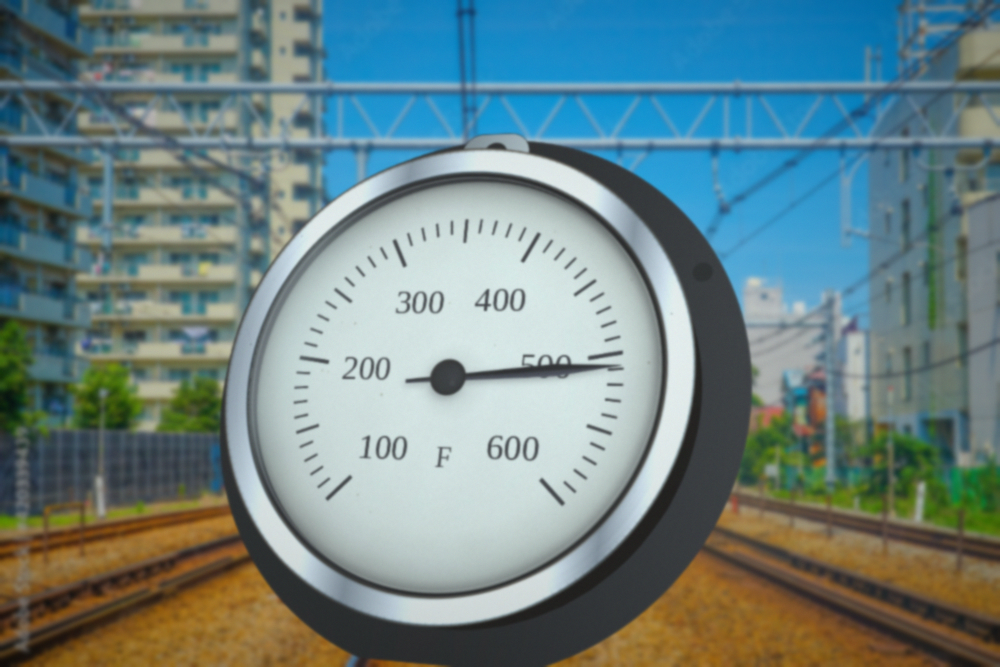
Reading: °F 510
